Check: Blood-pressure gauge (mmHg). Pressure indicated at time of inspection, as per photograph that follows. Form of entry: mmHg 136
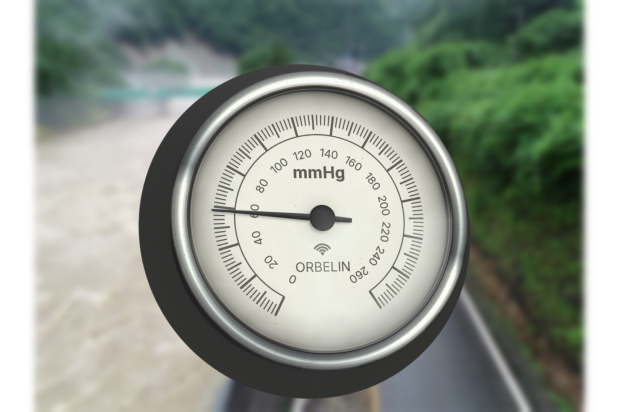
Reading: mmHg 58
